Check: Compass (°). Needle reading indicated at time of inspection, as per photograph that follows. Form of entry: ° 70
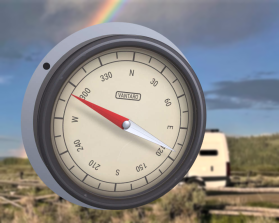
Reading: ° 292.5
